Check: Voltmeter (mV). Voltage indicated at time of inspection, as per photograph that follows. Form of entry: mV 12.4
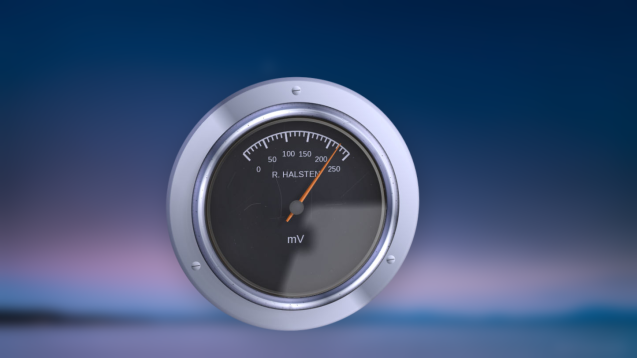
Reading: mV 220
